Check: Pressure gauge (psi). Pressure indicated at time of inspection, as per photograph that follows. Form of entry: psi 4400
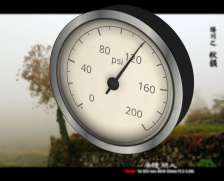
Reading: psi 120
